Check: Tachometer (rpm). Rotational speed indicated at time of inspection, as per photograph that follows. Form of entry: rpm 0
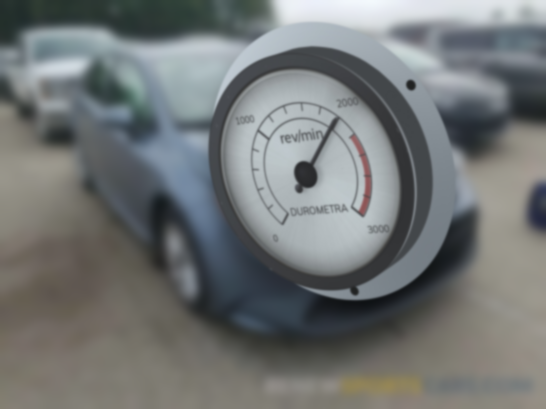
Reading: rpm 2000
